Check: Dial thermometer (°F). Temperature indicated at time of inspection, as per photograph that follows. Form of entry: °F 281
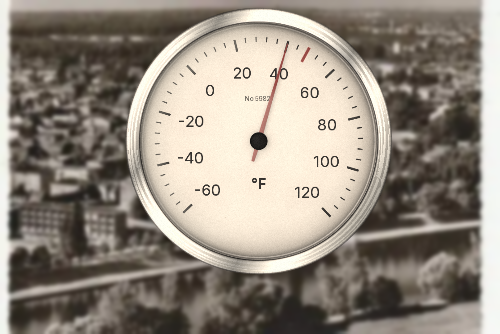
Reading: °F 40
